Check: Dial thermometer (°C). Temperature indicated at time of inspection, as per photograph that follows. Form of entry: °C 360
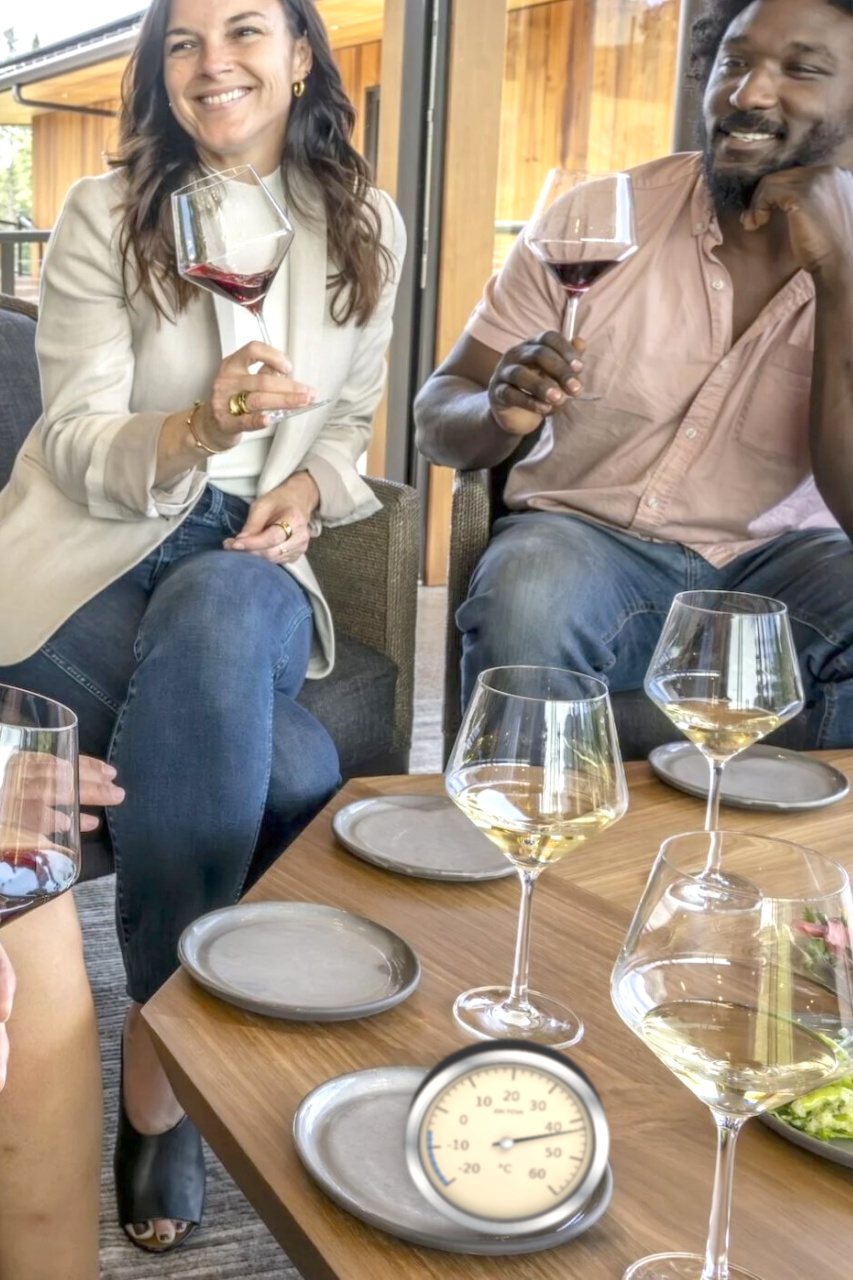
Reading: °C 42
